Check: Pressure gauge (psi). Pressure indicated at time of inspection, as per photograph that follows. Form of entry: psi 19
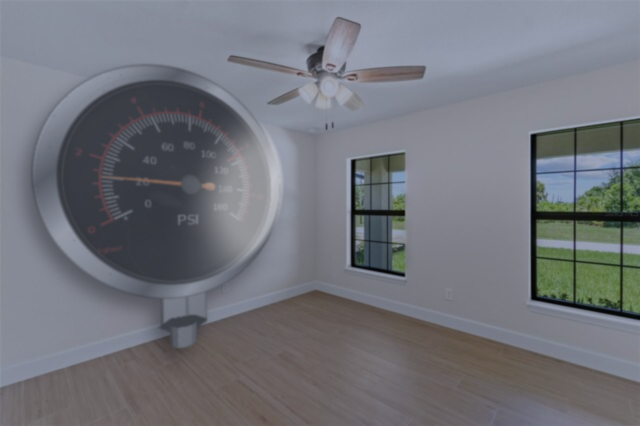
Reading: psi 20
